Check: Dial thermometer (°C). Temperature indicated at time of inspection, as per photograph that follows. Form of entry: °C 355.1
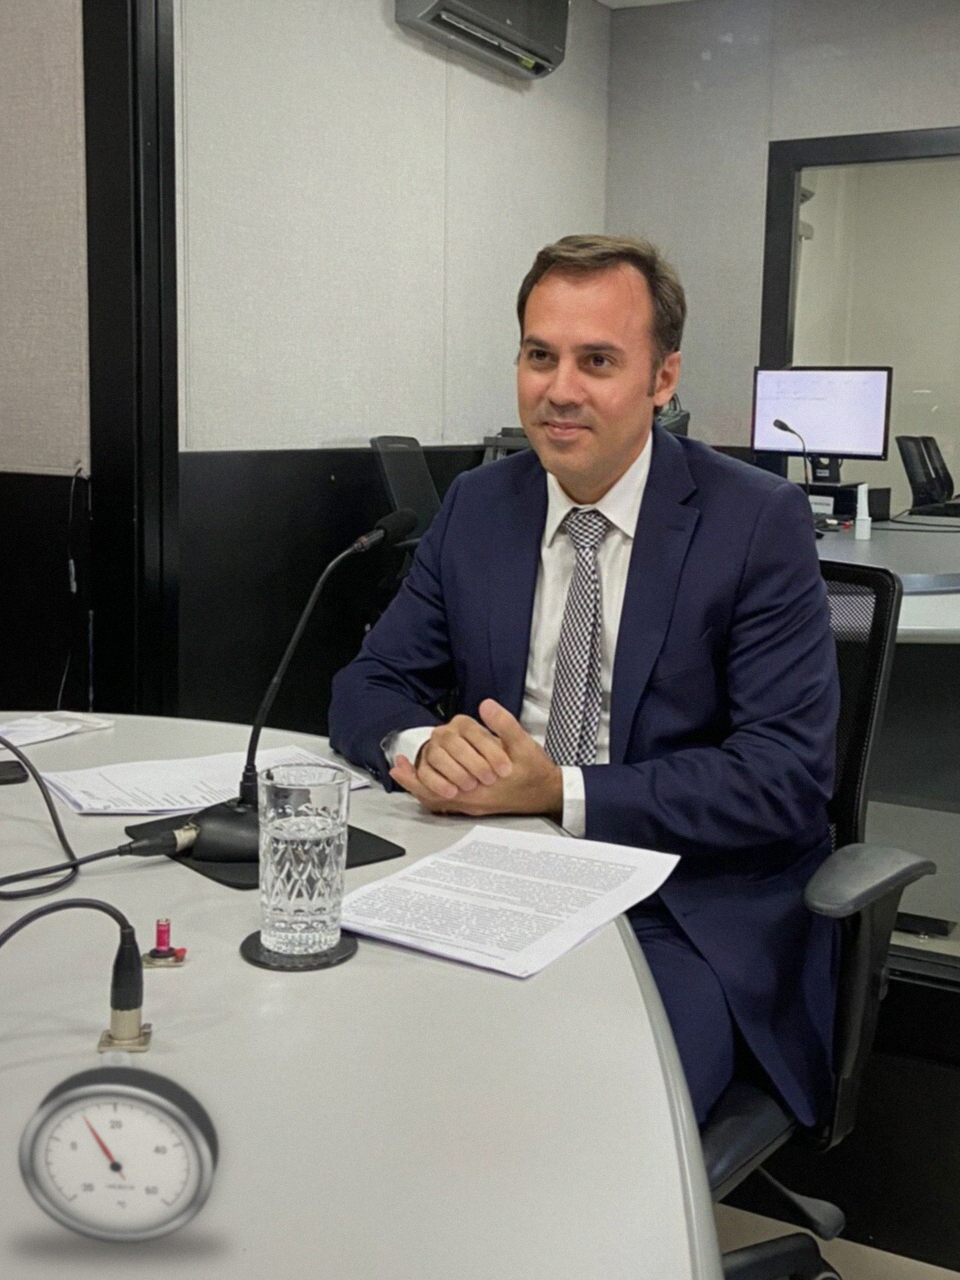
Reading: °C 12
